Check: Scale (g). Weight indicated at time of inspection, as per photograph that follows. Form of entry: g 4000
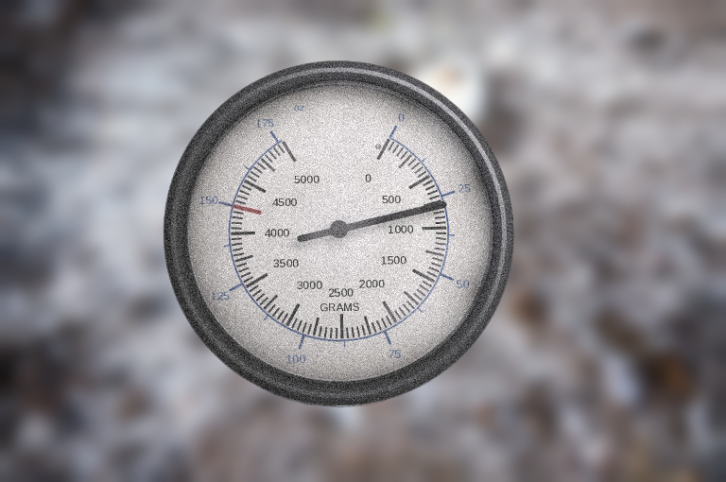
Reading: g 800
